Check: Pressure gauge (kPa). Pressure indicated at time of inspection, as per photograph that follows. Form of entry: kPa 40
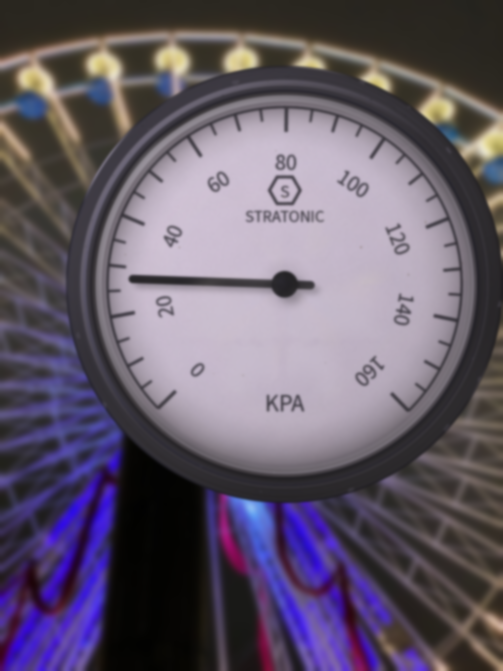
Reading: kPa 27.5
